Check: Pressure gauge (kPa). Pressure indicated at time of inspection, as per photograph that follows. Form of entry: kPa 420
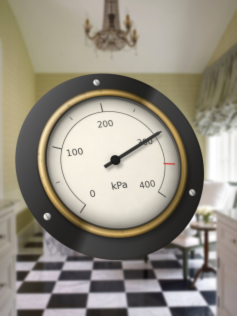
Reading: kPa 300
